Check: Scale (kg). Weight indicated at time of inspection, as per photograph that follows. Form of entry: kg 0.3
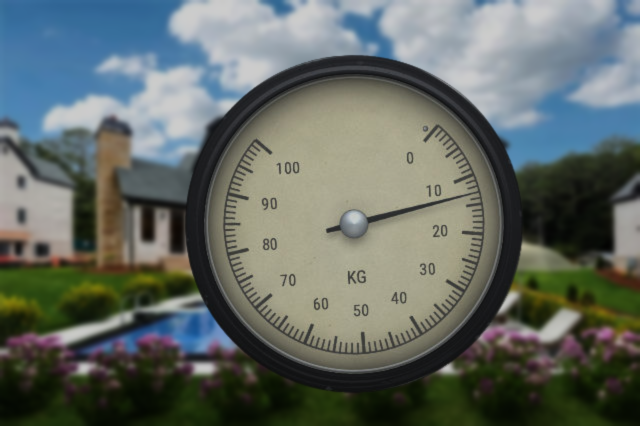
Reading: kg 13
